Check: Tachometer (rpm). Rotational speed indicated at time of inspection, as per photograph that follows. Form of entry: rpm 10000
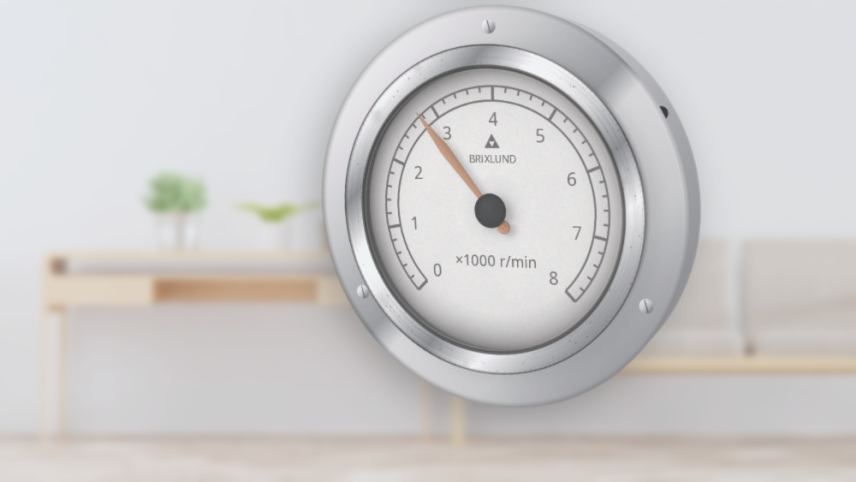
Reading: rpm 2800
